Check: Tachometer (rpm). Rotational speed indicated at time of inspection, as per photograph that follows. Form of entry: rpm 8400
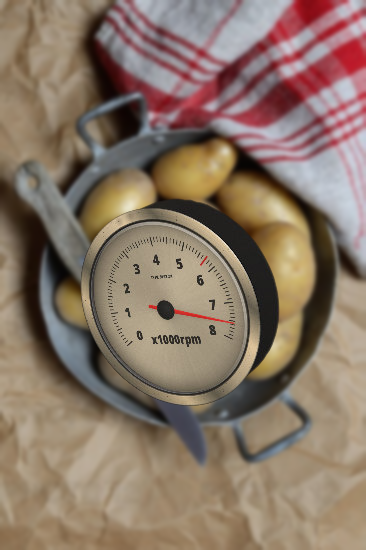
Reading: rpm 7500
